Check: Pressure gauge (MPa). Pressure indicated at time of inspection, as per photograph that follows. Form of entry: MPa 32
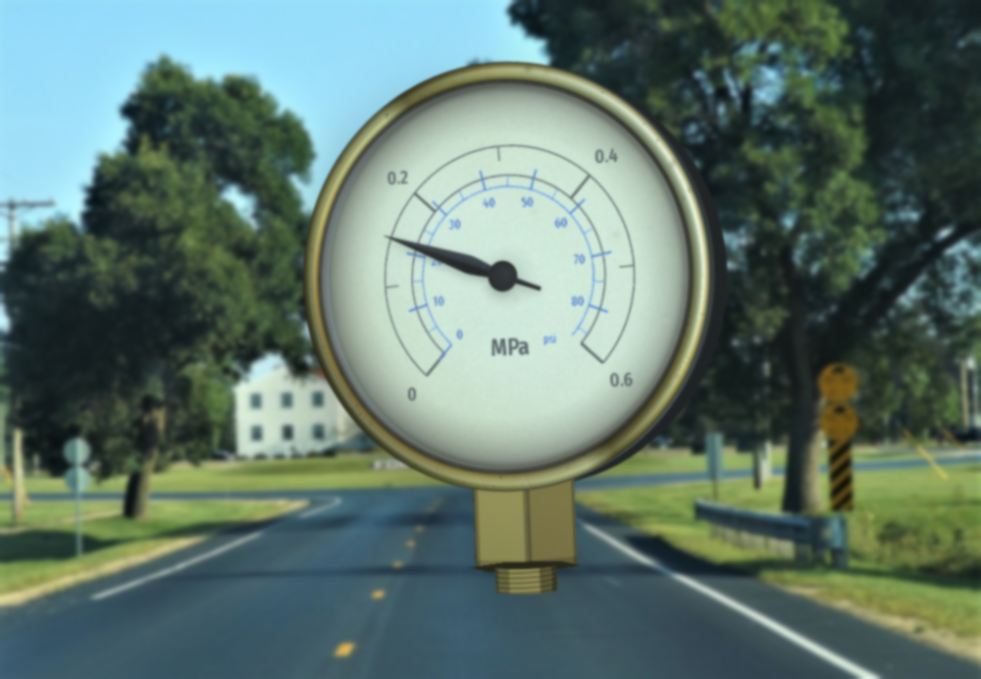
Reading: MPa 0.15
